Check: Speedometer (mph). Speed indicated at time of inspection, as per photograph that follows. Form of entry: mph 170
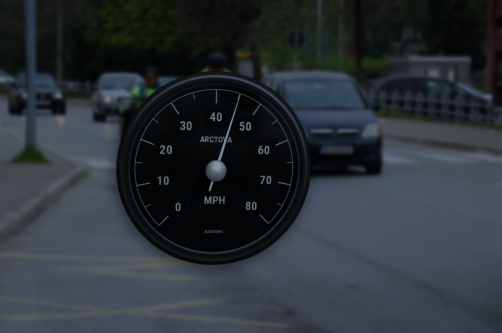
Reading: mph 45
